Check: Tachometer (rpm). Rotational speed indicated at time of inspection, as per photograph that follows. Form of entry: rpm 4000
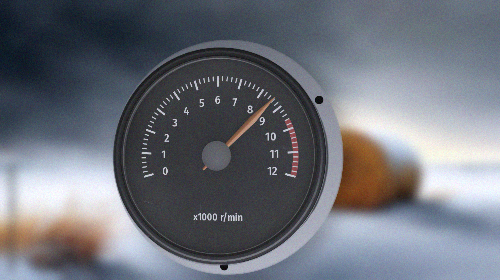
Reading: rpm 8600
